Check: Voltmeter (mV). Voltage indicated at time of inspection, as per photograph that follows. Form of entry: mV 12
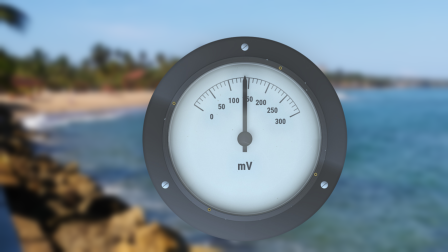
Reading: mV 140
